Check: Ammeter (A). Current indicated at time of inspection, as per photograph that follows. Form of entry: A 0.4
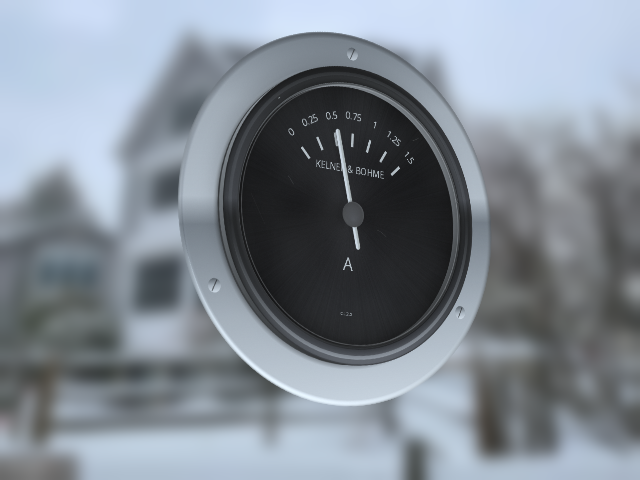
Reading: A 0.5
